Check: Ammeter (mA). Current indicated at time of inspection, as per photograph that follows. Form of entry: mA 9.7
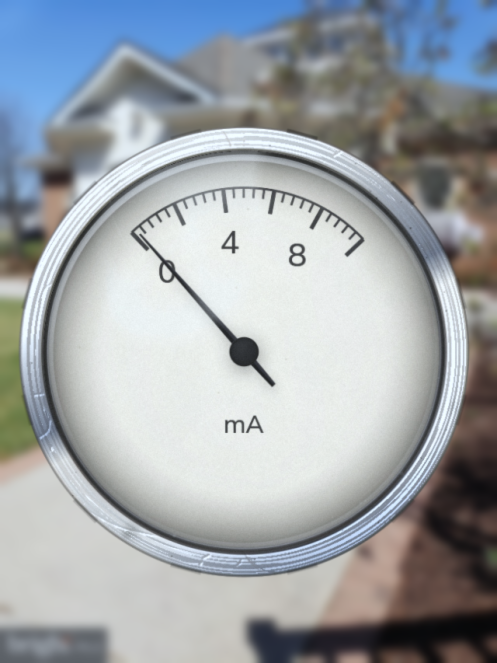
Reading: mA 0.2
